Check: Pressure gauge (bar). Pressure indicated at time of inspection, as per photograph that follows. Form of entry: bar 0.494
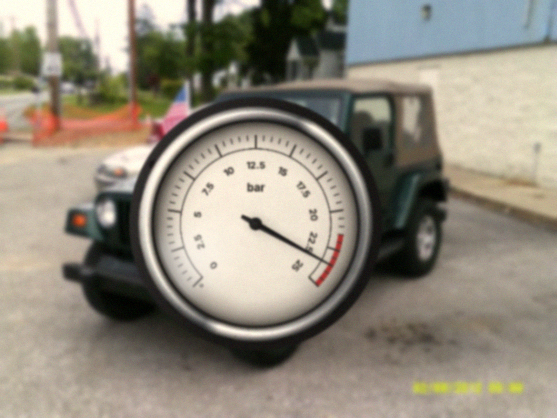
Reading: bar 23.5
